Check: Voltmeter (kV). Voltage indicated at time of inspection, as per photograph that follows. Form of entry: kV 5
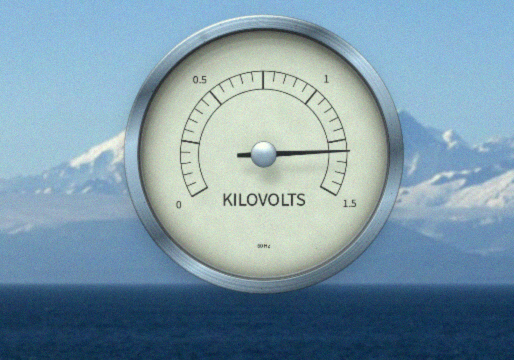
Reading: kV 1.3
